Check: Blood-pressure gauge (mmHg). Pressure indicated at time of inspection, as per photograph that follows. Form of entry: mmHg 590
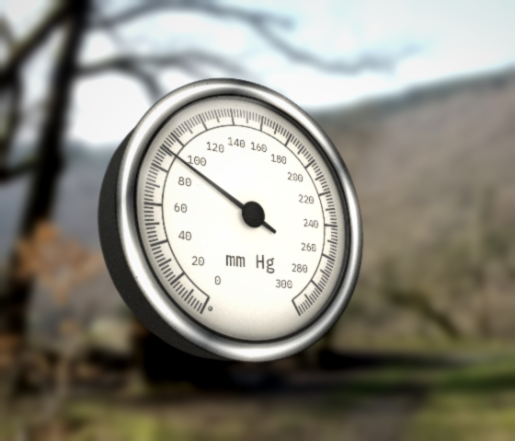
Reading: mmHg 90
